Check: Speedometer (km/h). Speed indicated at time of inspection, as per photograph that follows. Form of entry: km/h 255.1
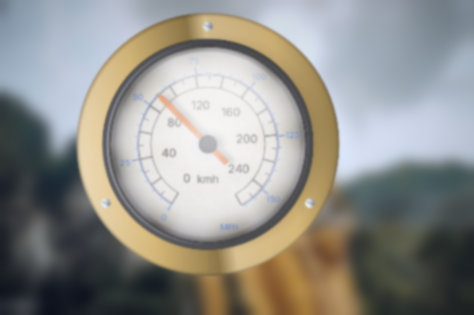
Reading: km/h 90
